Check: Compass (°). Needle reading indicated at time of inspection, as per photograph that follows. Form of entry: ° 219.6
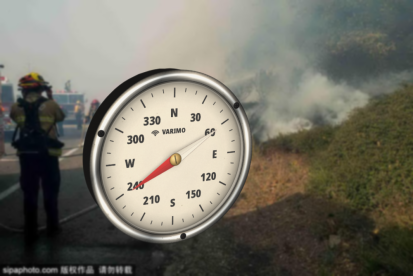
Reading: ° 240
